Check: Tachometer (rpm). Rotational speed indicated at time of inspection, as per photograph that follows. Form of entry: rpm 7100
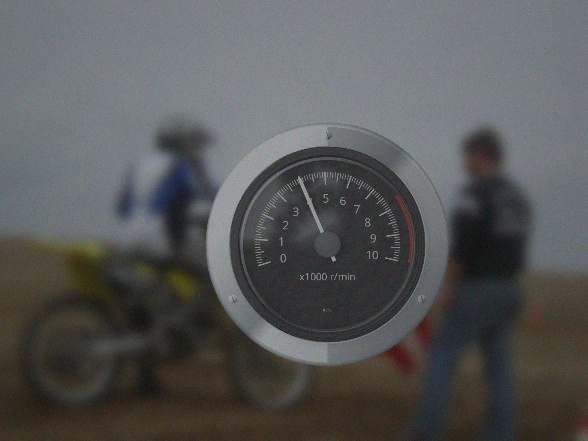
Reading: rpm 4000
